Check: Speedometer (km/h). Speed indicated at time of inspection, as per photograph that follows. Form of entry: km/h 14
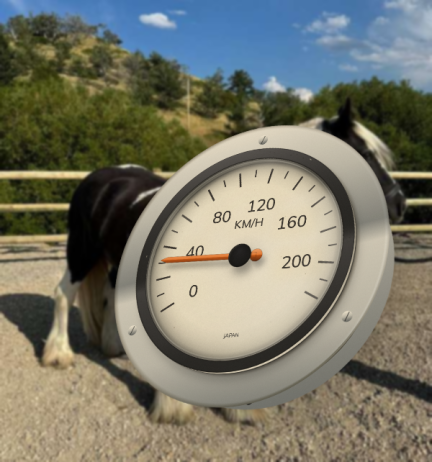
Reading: km/h 30
